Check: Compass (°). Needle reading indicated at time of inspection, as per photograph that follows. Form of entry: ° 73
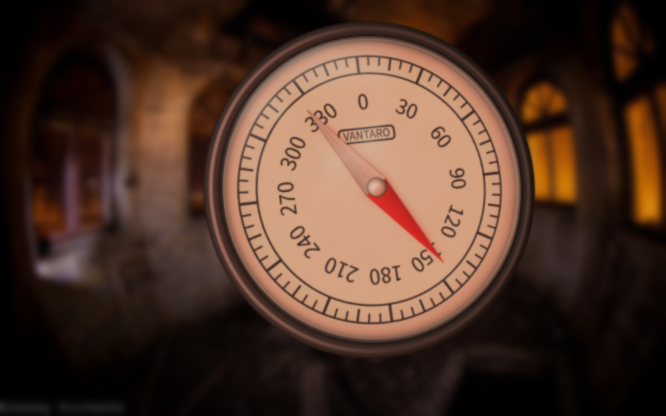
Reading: ° 145
